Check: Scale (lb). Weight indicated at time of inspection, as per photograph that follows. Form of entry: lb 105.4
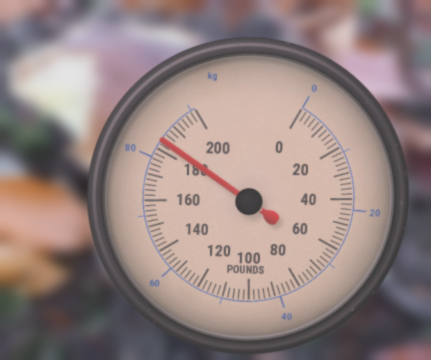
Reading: lb 184
